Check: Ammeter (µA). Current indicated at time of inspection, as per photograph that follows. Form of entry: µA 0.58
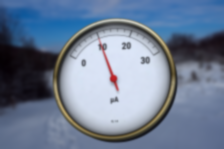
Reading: µA 10
